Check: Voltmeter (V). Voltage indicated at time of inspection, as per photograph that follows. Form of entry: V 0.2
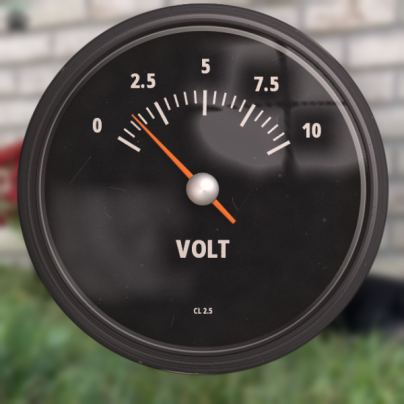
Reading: V 1.25
